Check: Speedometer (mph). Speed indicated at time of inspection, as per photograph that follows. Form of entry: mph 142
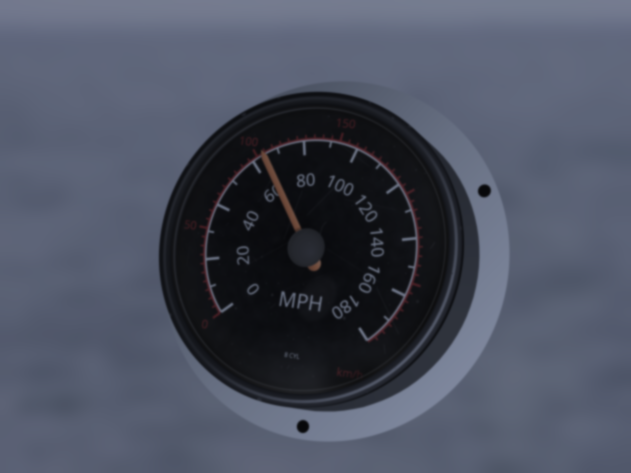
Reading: mph 65
